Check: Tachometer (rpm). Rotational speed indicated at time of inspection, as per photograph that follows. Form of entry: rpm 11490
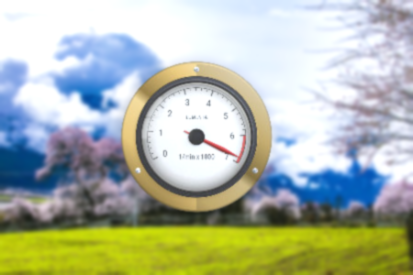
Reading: rpm 6800
